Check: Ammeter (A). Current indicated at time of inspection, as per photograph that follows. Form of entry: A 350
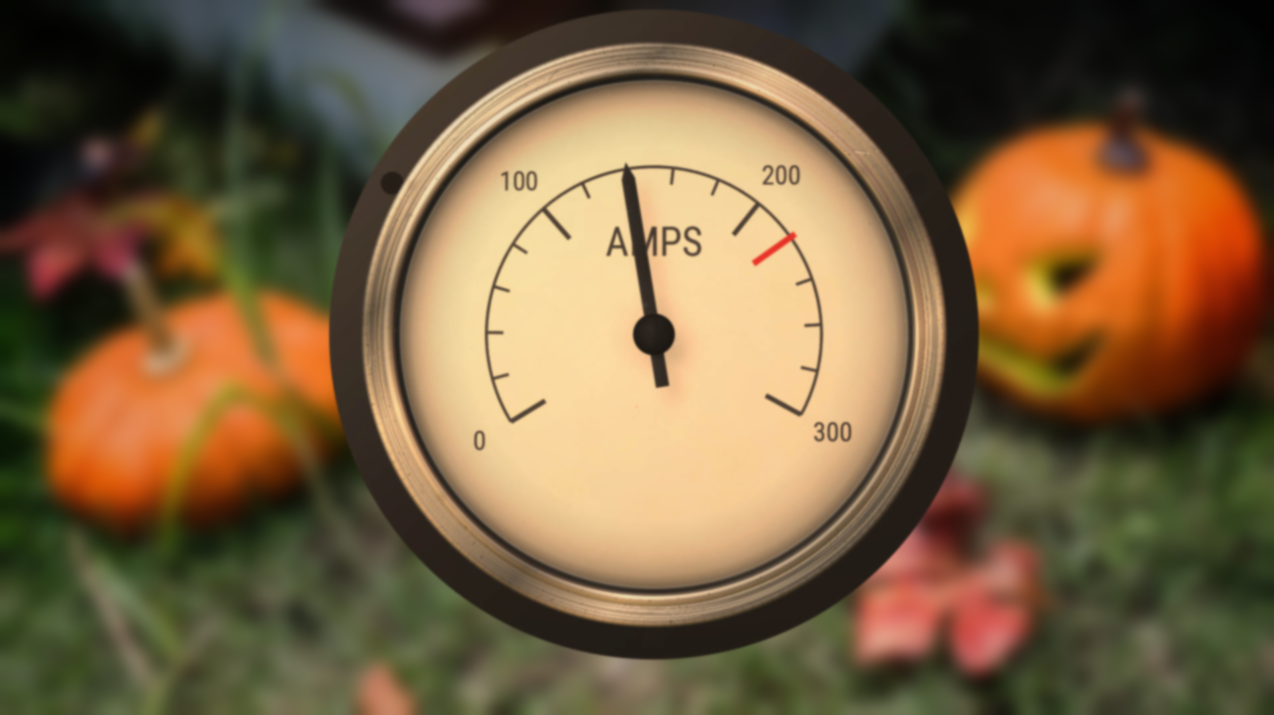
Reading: A 140
